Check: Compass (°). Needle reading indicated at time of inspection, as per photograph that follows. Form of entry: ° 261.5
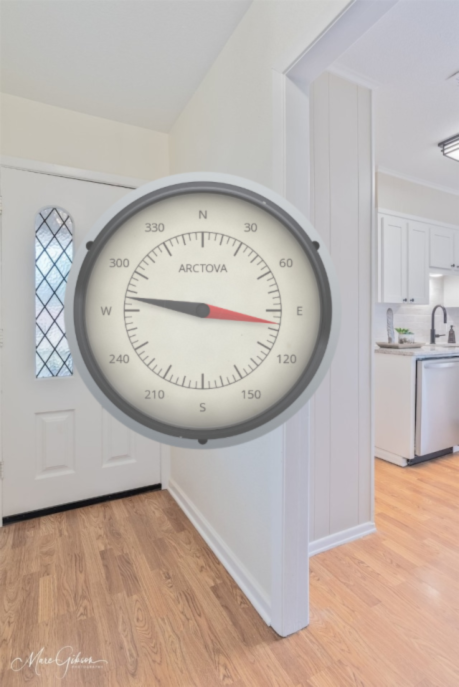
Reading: ° 100
